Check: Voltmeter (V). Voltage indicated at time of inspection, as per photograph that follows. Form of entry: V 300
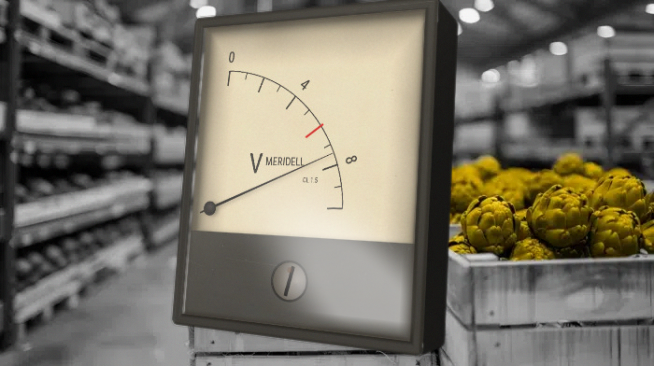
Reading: V 7.5
